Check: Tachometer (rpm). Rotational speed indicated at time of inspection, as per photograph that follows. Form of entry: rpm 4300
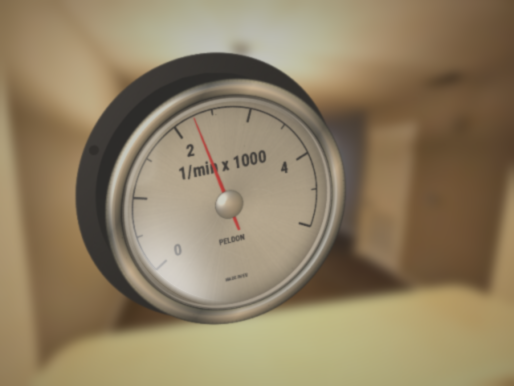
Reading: rpm 2250
